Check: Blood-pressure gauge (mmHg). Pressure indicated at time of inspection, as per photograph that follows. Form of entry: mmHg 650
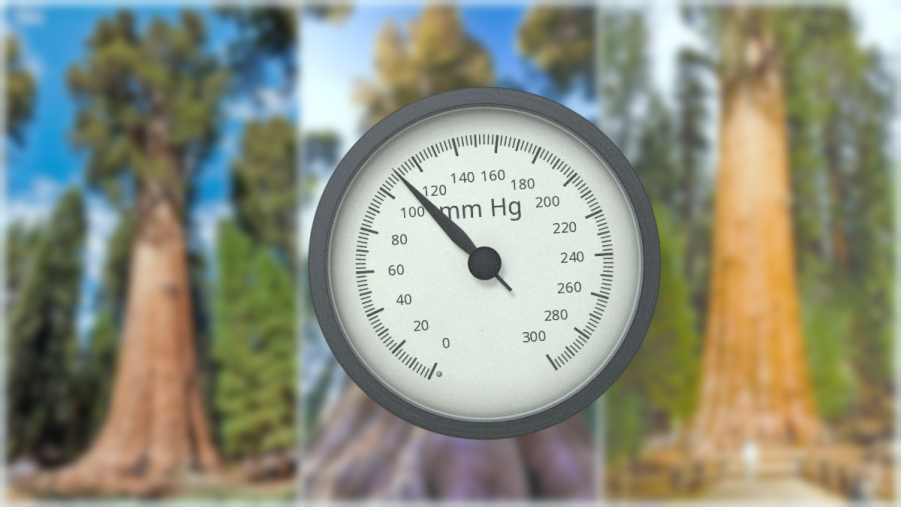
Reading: mmHg 110
